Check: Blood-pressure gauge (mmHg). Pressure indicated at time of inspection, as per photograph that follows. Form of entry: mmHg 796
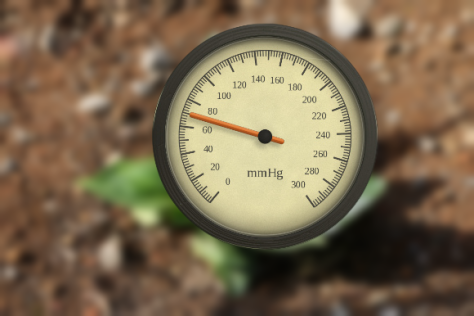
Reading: mmHg 70
